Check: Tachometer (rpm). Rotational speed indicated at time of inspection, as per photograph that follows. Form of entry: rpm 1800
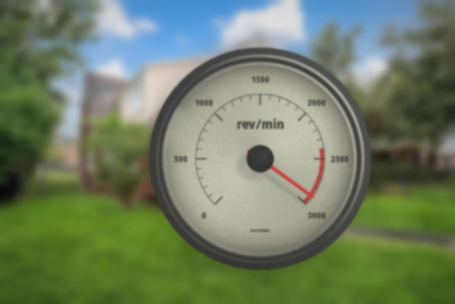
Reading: rpm 2900
